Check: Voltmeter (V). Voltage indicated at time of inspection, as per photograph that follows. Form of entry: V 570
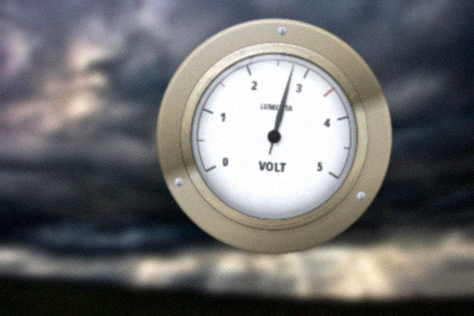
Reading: V 2.75
